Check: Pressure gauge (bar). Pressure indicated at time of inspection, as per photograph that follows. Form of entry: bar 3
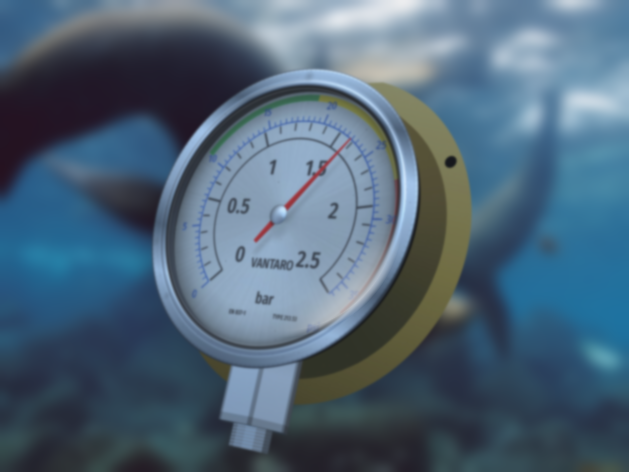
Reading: bar 1.6
